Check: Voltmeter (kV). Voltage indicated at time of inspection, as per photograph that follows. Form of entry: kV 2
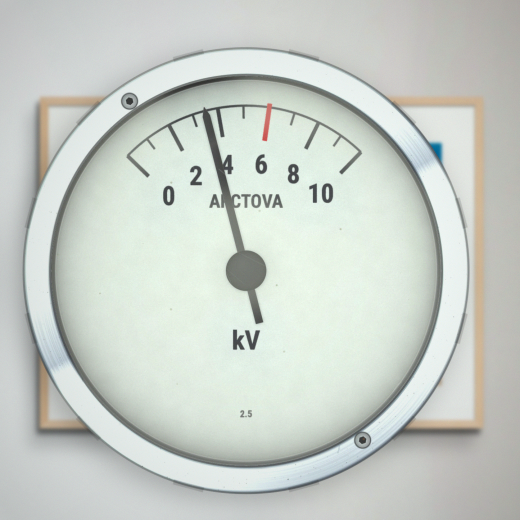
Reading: kV 3.5
